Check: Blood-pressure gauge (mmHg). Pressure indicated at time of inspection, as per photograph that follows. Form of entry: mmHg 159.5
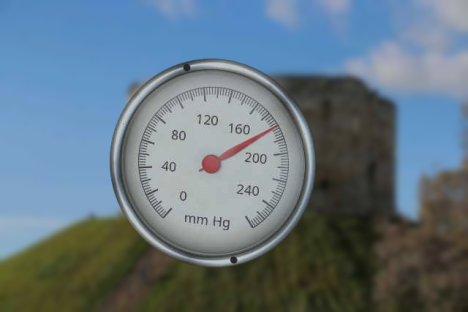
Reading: mmHg 180
